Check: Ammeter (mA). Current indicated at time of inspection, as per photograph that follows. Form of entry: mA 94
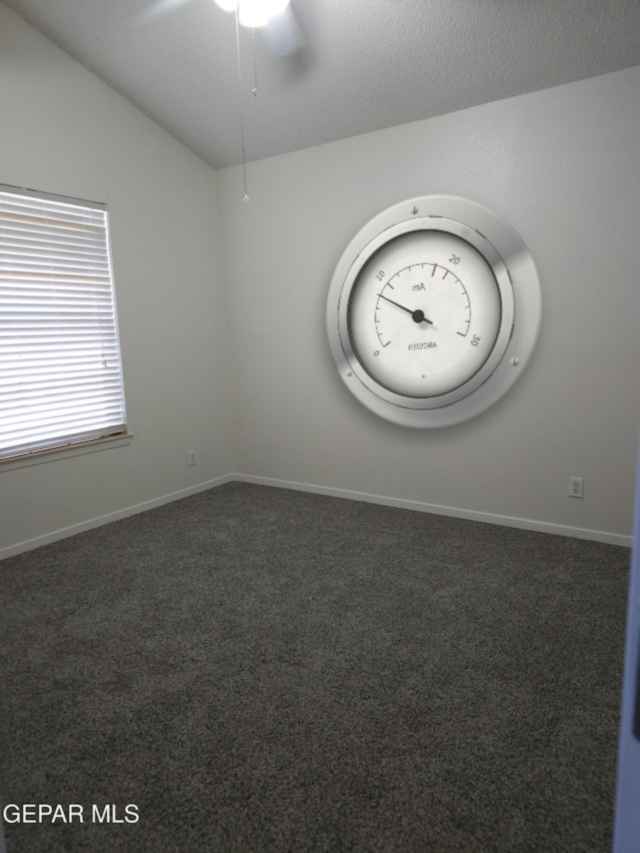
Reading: mA 8
